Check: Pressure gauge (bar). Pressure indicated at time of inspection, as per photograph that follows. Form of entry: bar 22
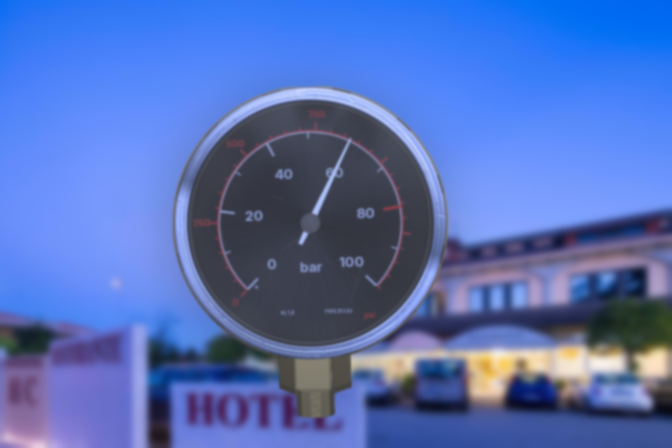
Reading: bar 60
